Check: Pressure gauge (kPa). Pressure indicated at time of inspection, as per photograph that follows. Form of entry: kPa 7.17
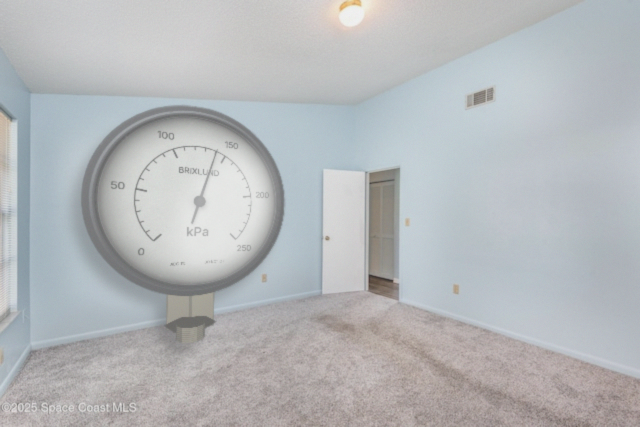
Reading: kPa 140
